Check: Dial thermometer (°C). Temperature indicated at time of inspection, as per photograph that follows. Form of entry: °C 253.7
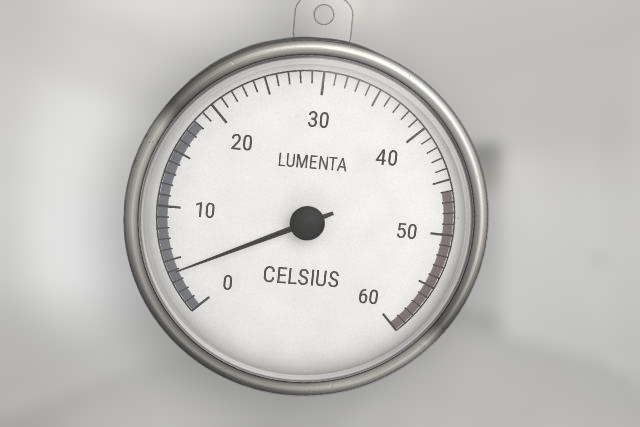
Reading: °C 4
